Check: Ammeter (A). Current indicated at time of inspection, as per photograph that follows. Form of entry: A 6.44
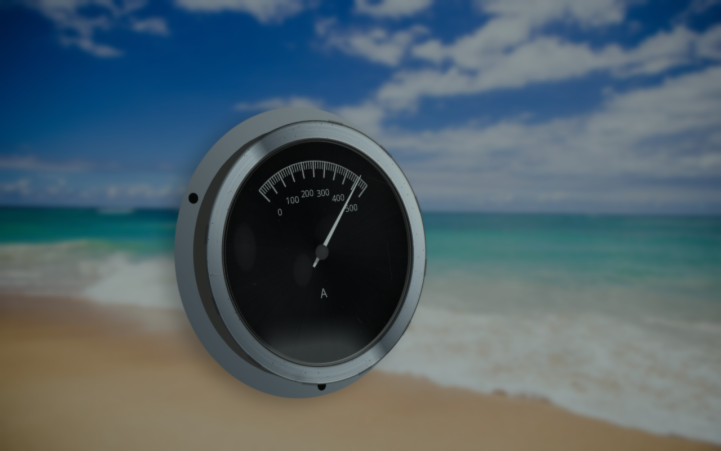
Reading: A 450
